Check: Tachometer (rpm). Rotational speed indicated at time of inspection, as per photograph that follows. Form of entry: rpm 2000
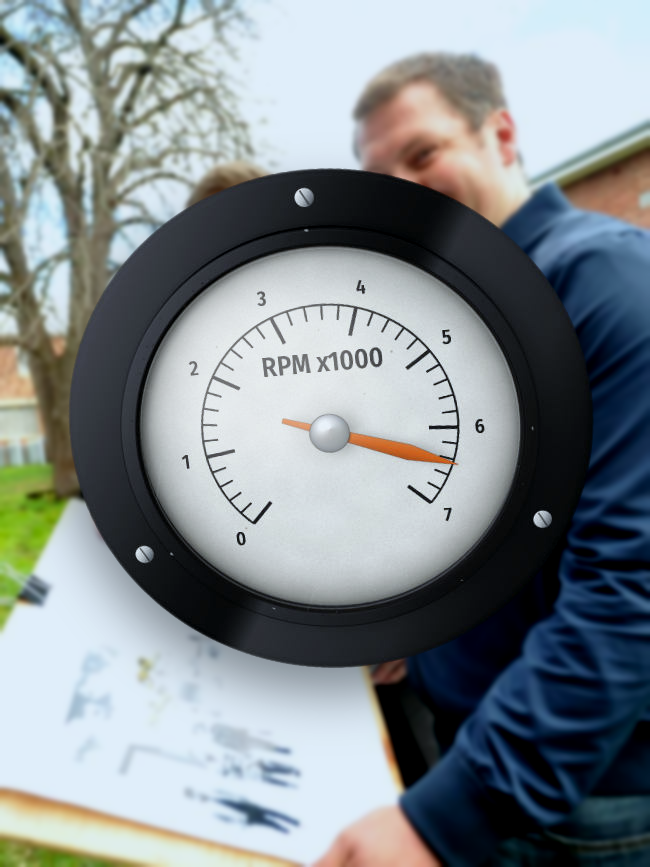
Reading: rpm 6400
